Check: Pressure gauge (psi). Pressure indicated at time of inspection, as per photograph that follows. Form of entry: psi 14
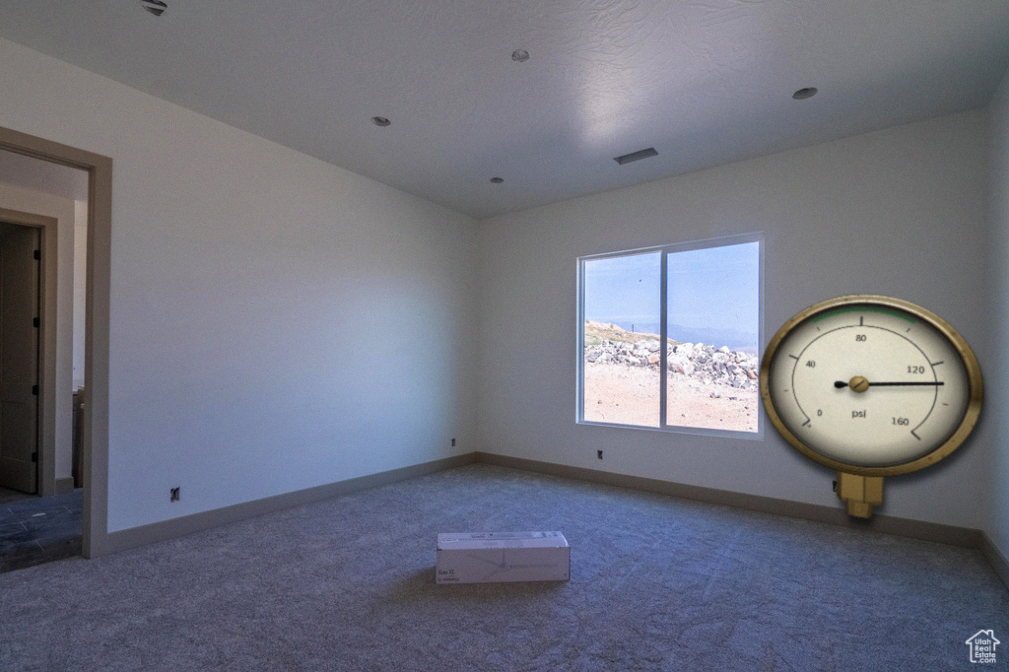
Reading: psi 130
